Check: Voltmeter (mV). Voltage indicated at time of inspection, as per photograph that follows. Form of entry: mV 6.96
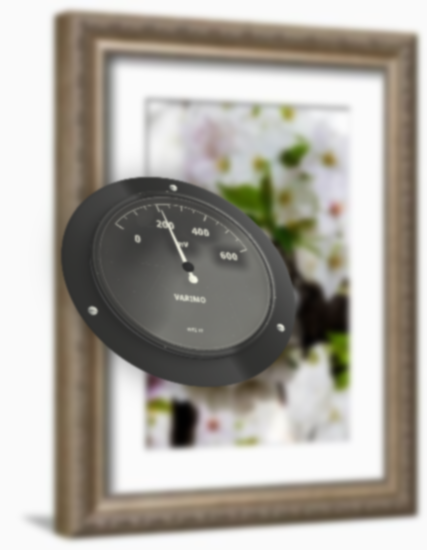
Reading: mV 200
